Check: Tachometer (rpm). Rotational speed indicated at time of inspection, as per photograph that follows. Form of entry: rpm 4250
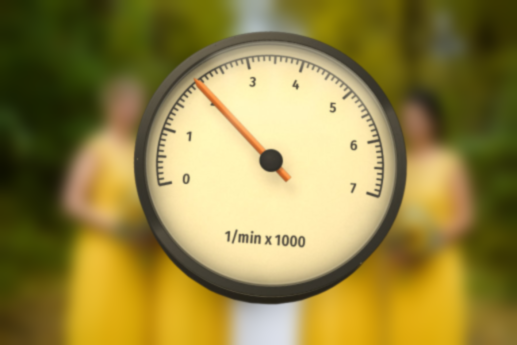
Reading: rpm 2000
